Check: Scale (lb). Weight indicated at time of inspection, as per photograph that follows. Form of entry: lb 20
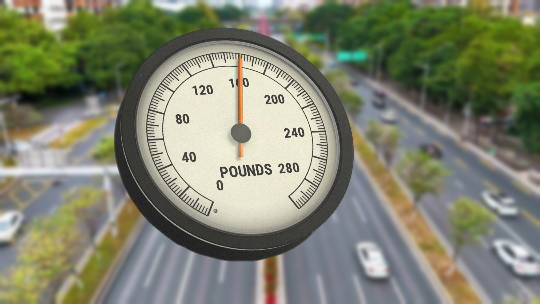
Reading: lb 160
